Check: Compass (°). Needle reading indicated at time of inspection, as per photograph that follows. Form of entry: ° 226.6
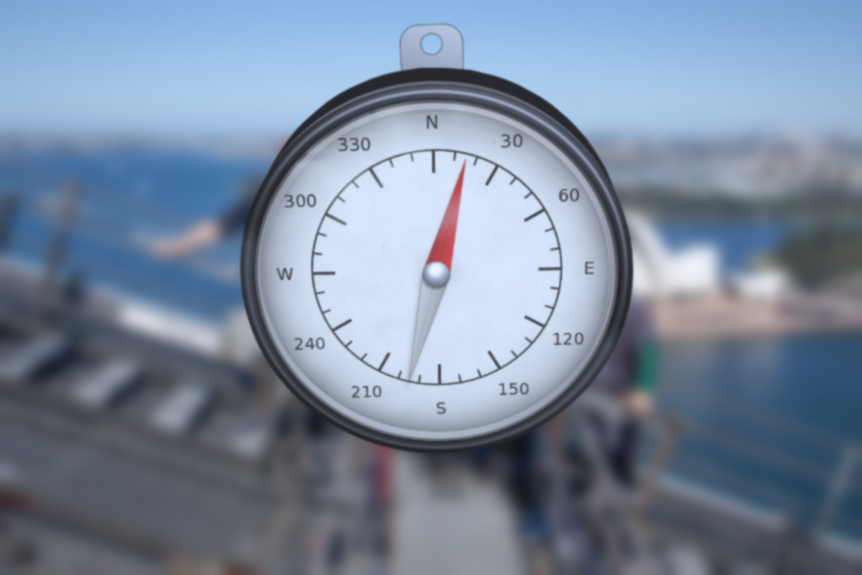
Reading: ° 15
